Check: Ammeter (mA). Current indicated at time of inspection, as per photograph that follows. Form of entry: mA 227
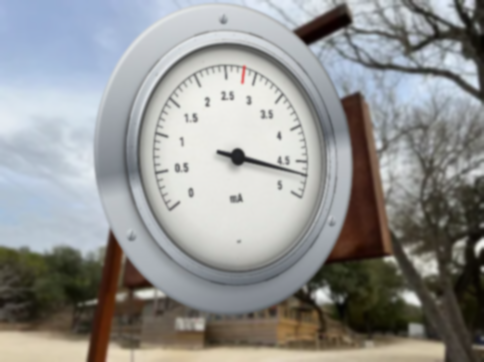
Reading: mA 4.7
